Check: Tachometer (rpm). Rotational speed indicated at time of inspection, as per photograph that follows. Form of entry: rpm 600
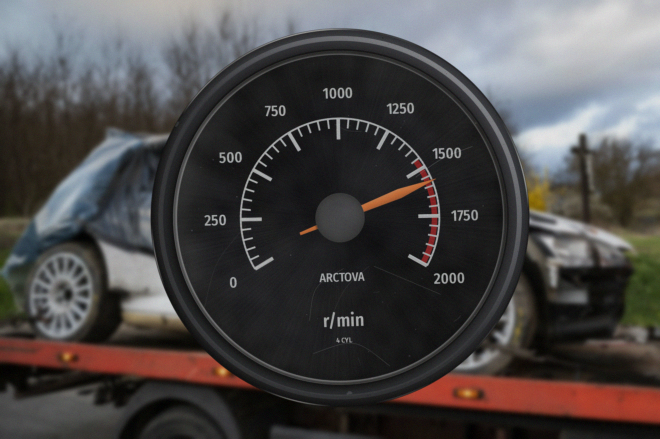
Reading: rpm 1575
